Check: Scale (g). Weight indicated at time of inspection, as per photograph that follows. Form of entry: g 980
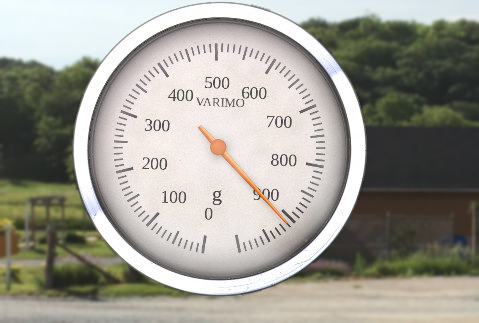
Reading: g 910
